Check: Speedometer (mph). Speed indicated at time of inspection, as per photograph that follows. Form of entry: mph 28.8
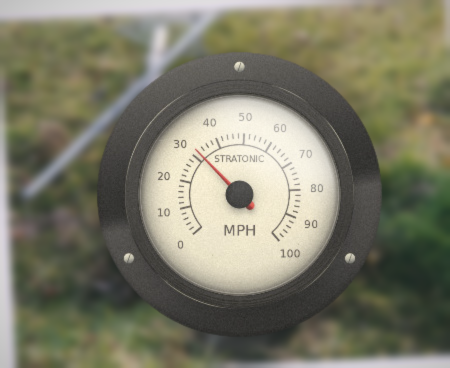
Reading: mph 32
